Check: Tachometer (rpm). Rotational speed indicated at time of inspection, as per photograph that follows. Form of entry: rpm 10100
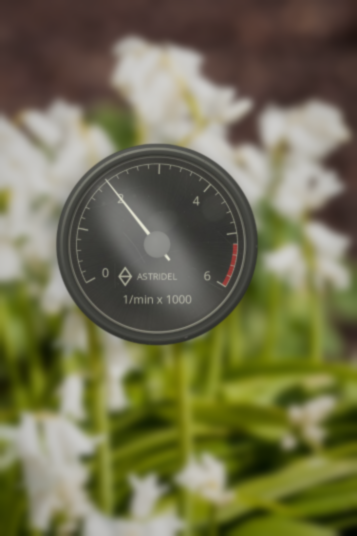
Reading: rpm 2000
